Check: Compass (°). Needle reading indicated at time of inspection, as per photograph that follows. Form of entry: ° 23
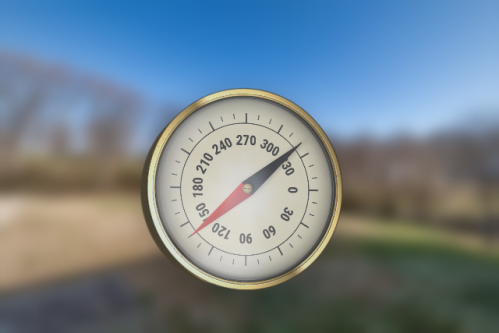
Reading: ° 140
